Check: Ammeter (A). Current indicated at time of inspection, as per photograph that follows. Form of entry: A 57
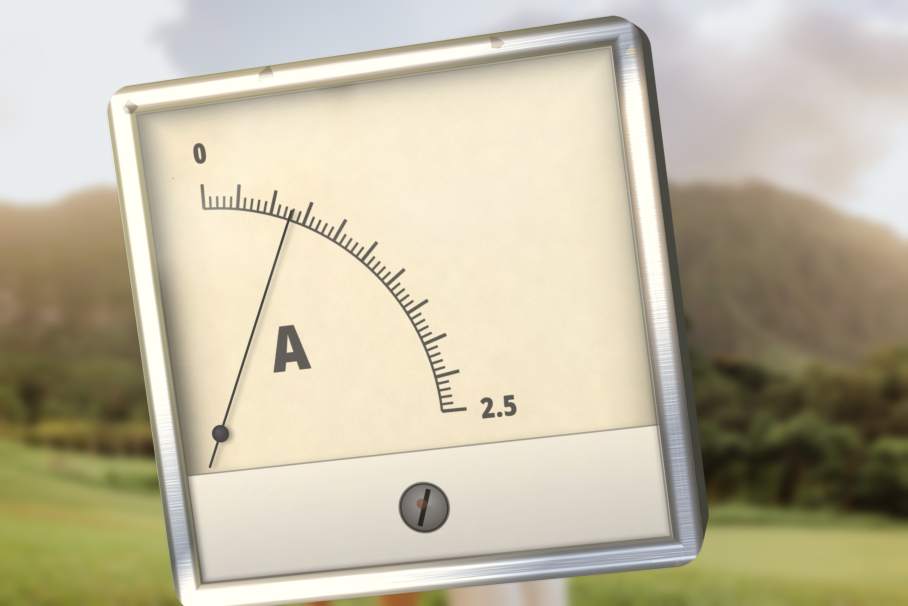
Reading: A 0.65
